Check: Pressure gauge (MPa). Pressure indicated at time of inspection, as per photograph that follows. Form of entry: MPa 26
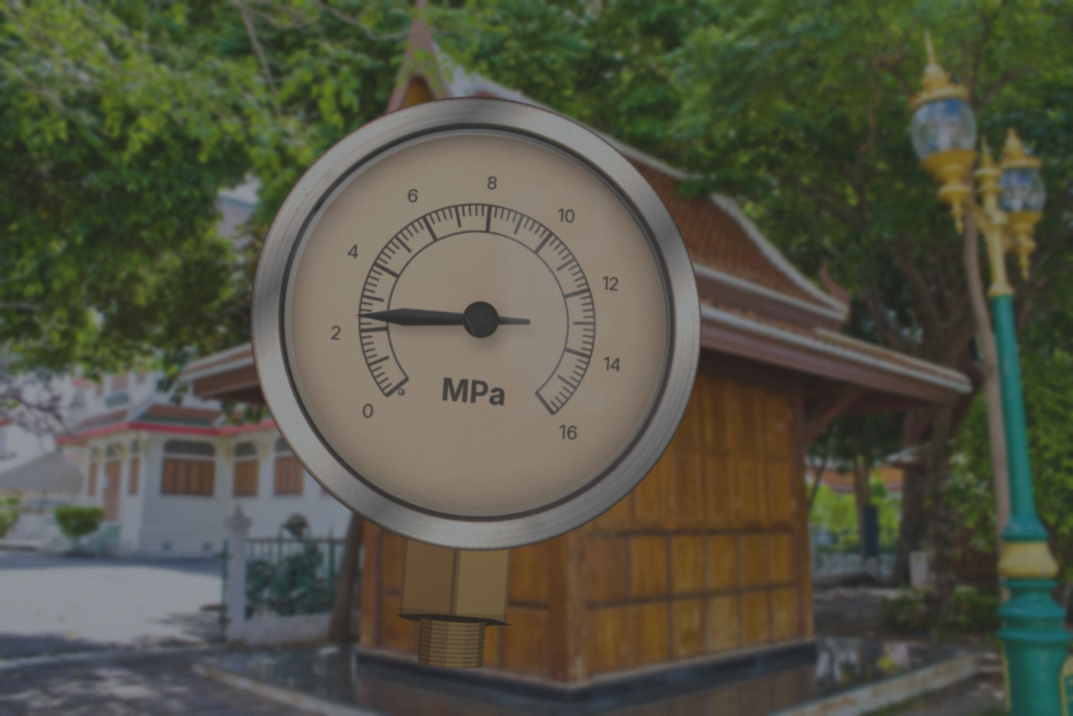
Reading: MPa 2.4
